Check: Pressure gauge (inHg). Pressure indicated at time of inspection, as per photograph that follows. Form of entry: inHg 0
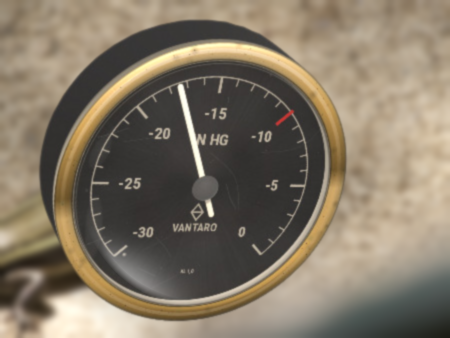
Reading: inHg -17.5
